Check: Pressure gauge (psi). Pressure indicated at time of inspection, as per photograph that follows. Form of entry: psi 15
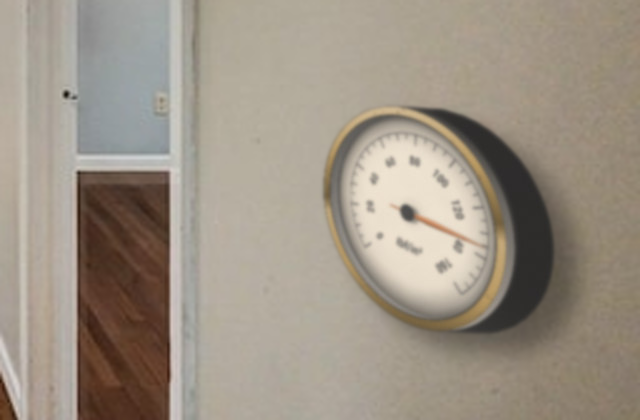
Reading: psi 135
